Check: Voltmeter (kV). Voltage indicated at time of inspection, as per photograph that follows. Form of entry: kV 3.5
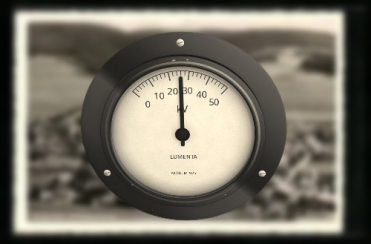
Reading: kV 26
